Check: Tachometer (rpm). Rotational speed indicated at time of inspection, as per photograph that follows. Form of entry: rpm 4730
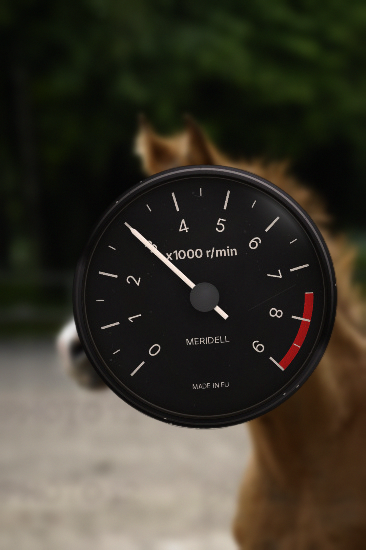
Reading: rpm 3000
